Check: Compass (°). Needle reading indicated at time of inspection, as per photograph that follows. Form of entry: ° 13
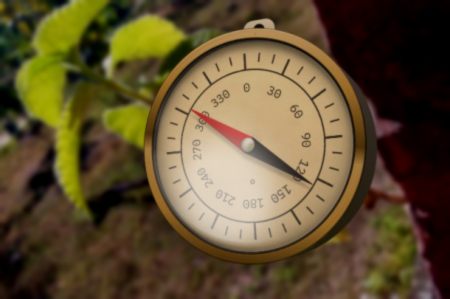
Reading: ° 305
